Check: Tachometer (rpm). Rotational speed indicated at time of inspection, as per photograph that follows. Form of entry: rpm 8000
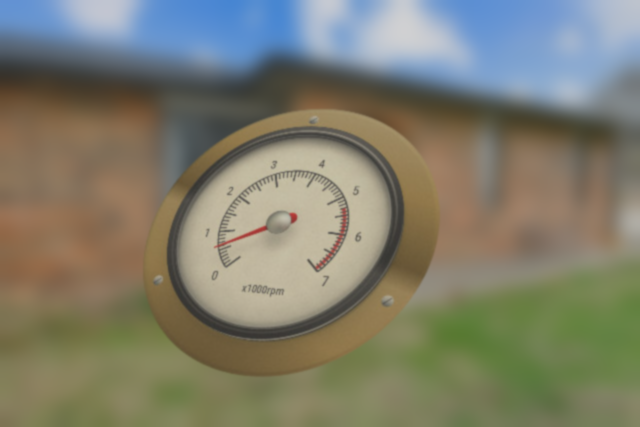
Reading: rpm 500
